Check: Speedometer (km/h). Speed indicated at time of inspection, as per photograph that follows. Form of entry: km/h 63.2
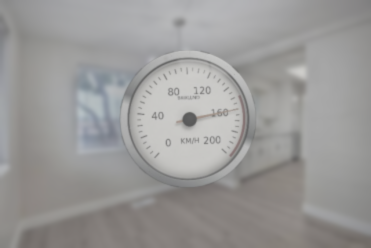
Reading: km/h 160
